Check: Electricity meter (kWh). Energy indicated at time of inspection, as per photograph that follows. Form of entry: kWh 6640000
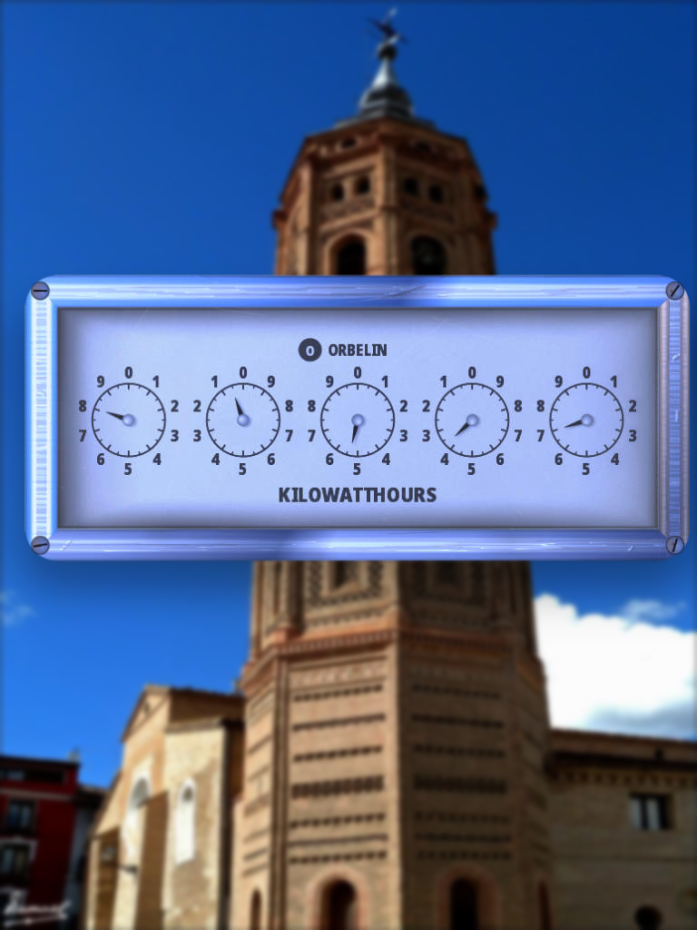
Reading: kWh 80537
